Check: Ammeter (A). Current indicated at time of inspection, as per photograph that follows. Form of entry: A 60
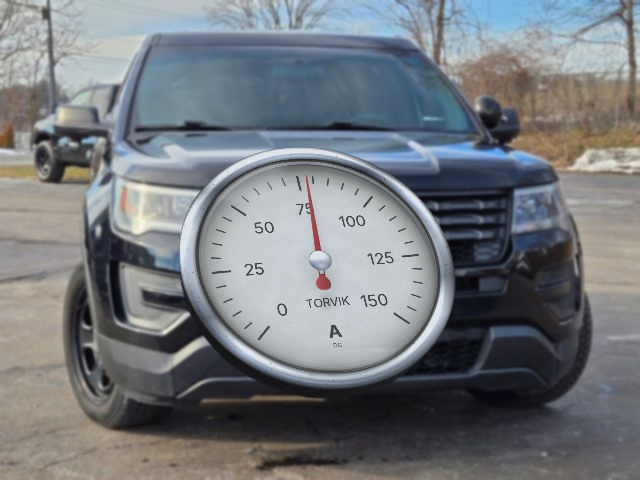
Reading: A 77.5
